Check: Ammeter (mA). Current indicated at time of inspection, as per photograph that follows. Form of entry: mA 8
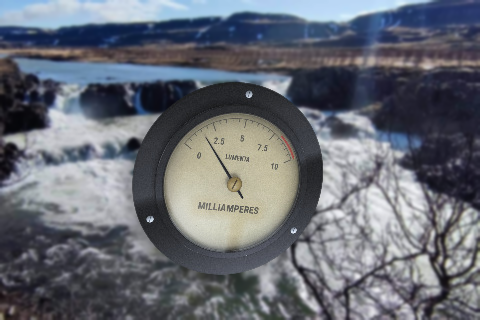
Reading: mA 1.5
